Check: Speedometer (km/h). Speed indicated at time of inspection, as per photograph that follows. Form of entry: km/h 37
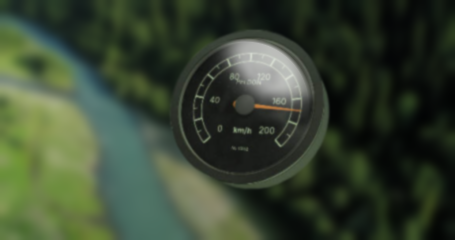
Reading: km/h 170
